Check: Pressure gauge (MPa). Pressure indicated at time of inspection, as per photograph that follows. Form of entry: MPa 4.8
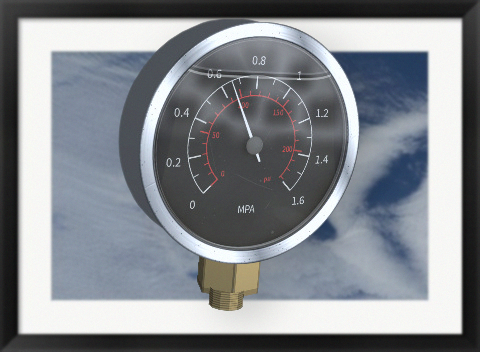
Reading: MPa 0.65
